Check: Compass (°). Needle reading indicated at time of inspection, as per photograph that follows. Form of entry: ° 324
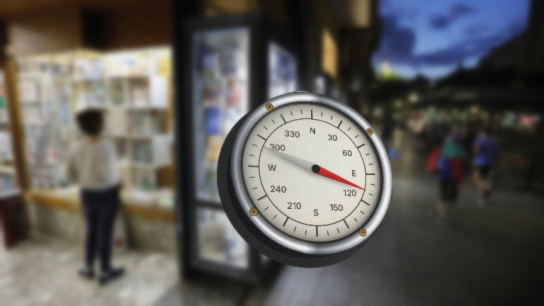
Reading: ° 110
